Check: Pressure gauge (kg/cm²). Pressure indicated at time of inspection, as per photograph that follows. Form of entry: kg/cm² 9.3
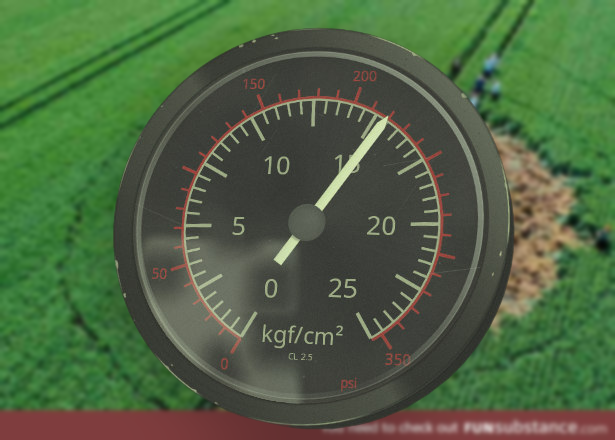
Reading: kg/cm² 15.5
